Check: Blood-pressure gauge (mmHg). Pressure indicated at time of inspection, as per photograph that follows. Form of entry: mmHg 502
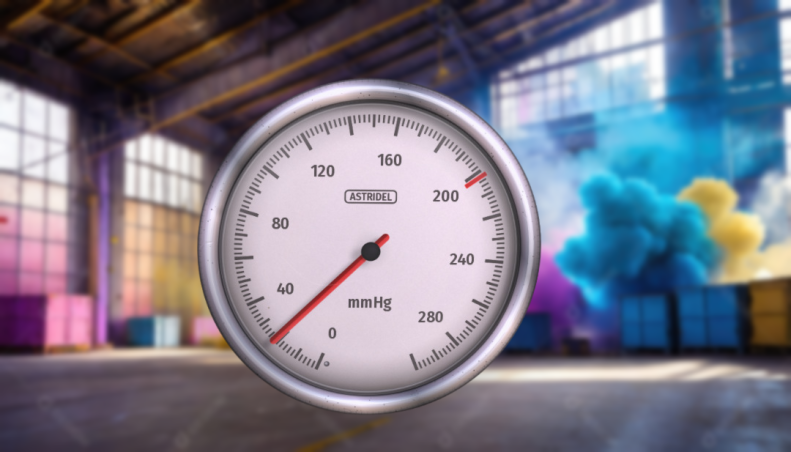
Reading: mmHg 22
